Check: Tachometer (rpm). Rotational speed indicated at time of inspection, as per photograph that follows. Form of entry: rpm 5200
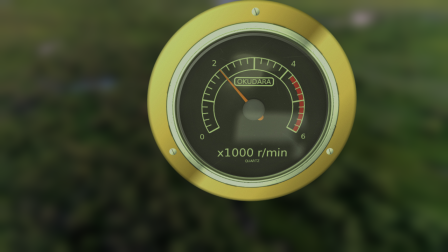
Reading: rpm 2000
